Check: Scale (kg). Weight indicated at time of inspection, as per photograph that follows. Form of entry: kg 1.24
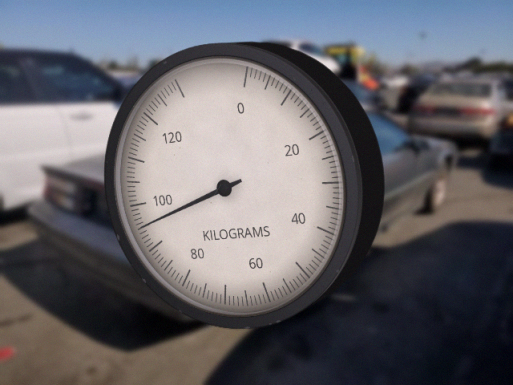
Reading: kg 95
